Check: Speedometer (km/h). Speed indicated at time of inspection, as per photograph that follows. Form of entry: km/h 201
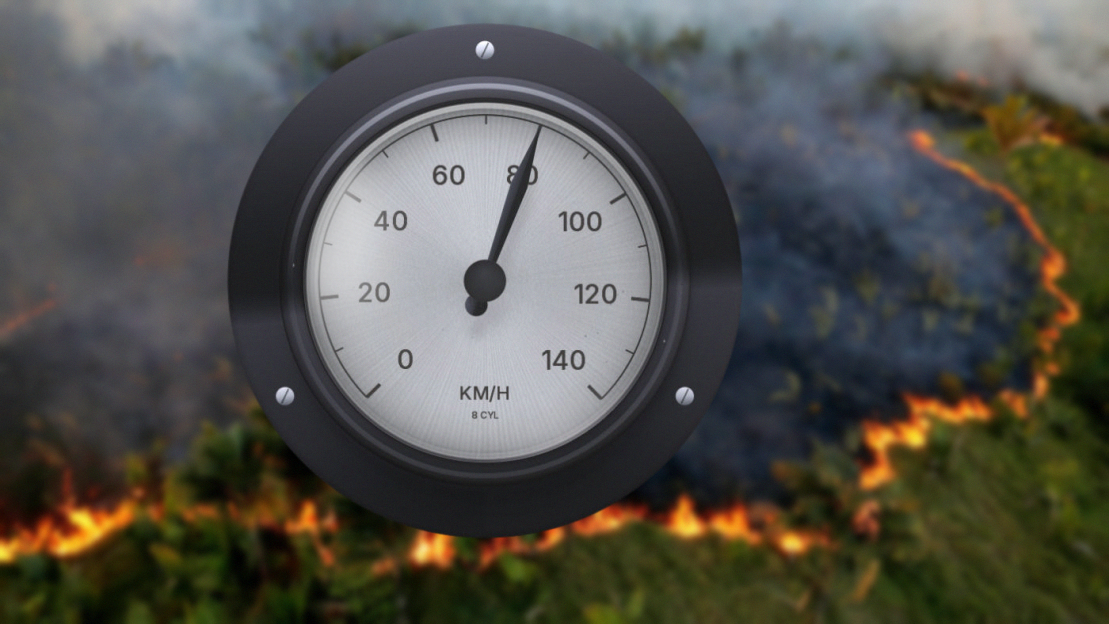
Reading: km/h 80
